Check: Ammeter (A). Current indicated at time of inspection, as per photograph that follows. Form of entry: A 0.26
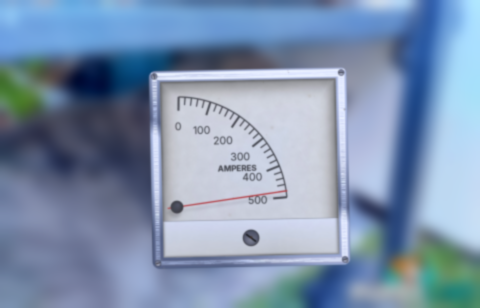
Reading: A 480
